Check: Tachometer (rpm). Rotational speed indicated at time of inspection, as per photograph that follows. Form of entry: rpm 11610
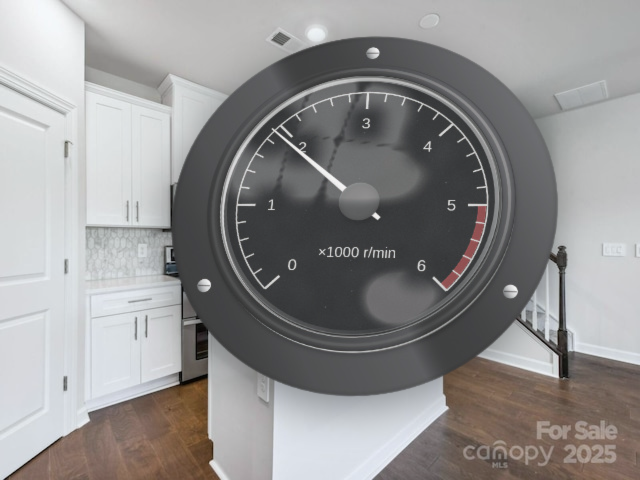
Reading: rpm 1900
